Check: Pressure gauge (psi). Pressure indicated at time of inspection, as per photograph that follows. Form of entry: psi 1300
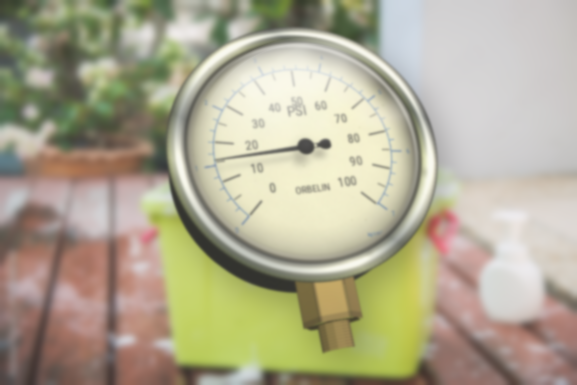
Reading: psi 15
